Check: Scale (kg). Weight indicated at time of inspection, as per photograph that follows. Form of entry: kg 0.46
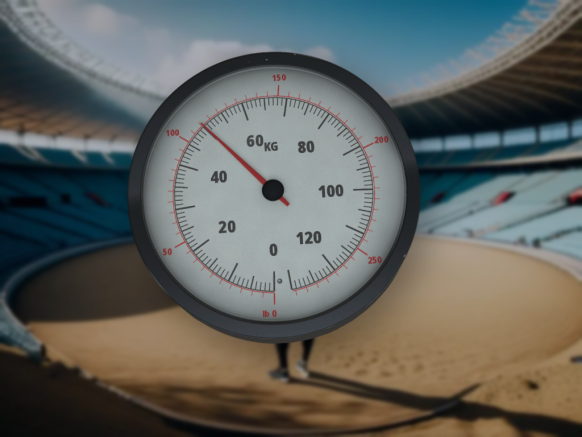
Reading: kg 50
